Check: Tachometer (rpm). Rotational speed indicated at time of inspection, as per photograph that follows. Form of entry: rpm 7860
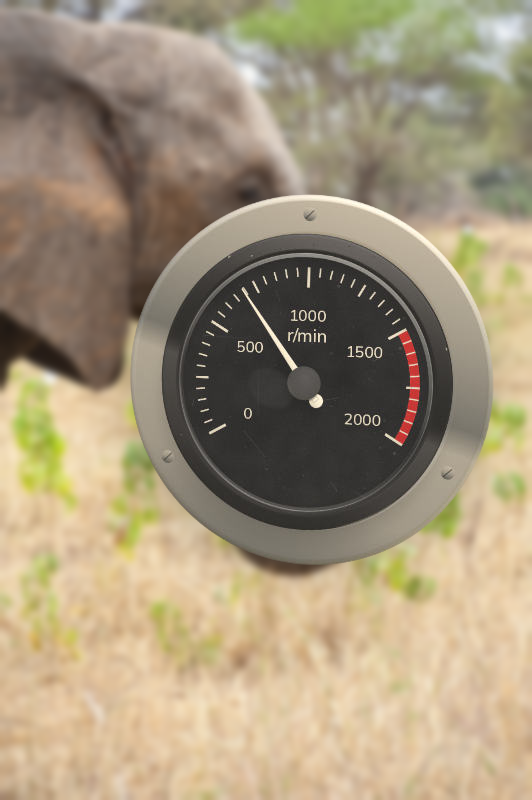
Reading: rpm 700
